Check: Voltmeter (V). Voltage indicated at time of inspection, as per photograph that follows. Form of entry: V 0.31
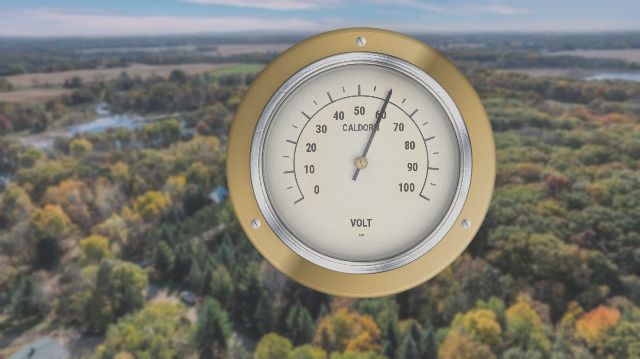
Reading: V 60
